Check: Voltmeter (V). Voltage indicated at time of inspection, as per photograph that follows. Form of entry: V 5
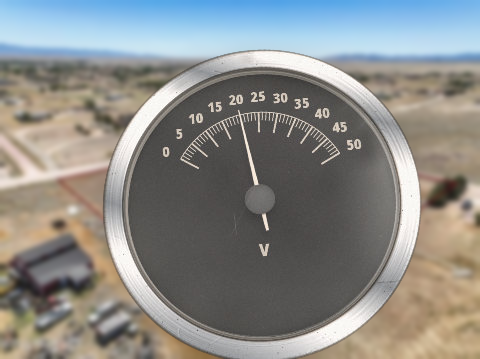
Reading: V 20
